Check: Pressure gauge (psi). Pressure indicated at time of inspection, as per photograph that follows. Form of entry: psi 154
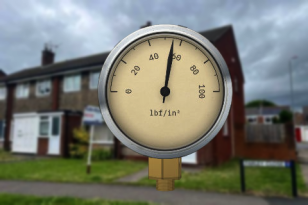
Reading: psi 55
